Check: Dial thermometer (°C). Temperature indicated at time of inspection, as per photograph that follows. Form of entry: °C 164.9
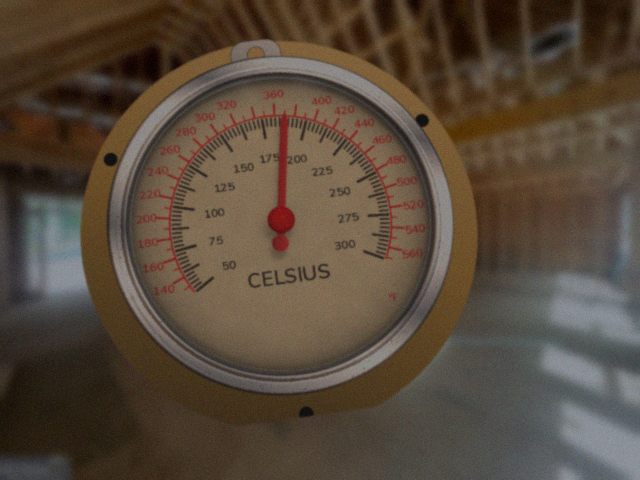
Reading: °C 187.5
